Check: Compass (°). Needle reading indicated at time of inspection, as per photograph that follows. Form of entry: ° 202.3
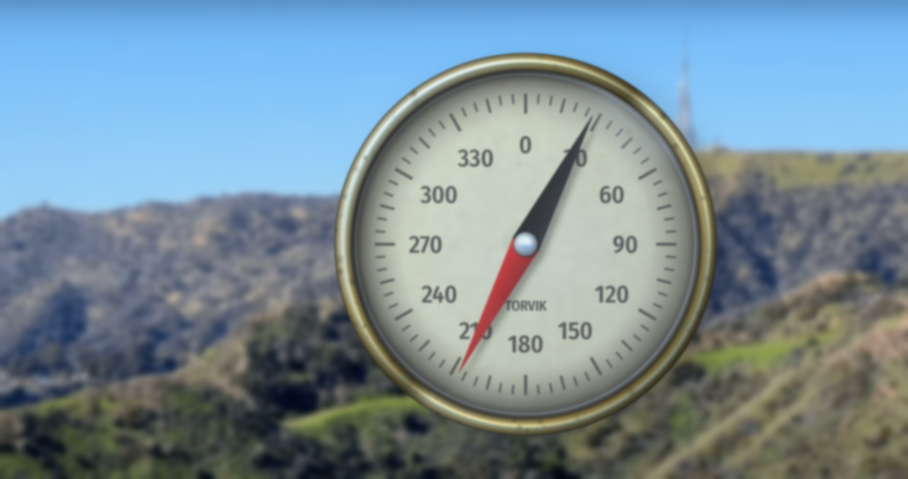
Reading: ° 207.5
